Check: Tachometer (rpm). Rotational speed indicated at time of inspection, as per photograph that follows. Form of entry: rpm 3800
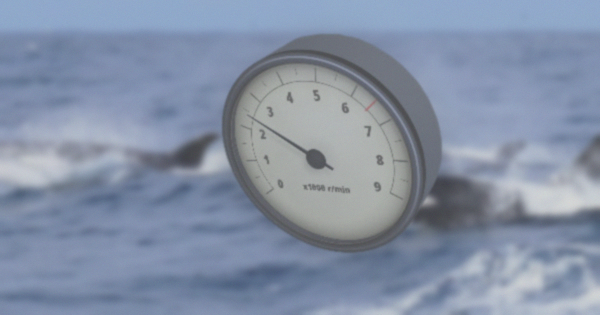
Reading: rpm 2500
